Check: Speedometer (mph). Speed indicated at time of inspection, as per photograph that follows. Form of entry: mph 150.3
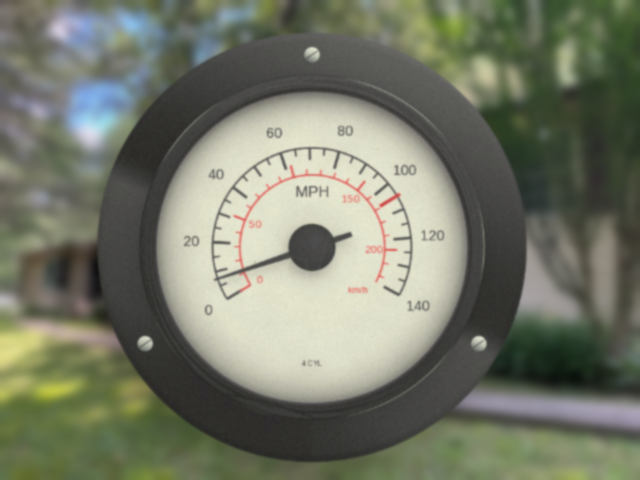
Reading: mph 7.5
